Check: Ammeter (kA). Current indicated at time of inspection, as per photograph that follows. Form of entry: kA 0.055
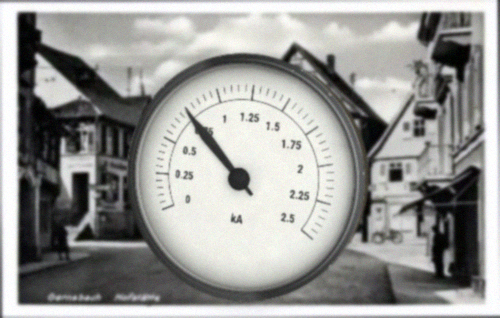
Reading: kA 0.75
